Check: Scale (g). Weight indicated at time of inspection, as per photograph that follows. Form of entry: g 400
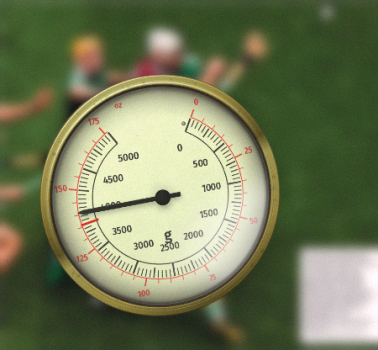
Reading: g 4000
